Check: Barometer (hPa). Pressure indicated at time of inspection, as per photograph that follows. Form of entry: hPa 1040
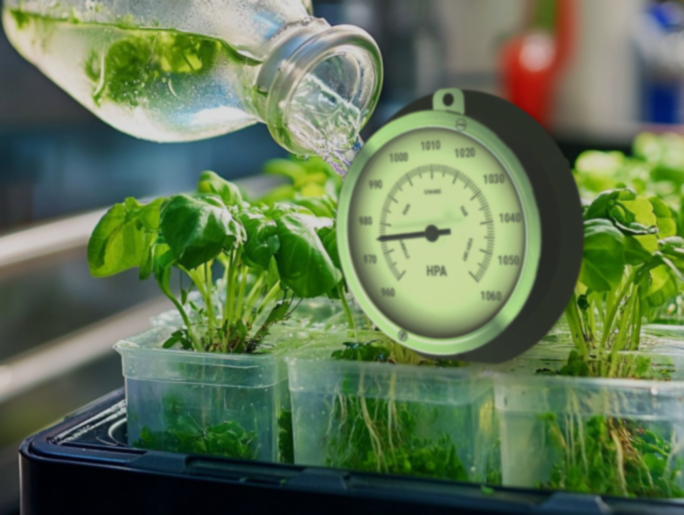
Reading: hPa 975
